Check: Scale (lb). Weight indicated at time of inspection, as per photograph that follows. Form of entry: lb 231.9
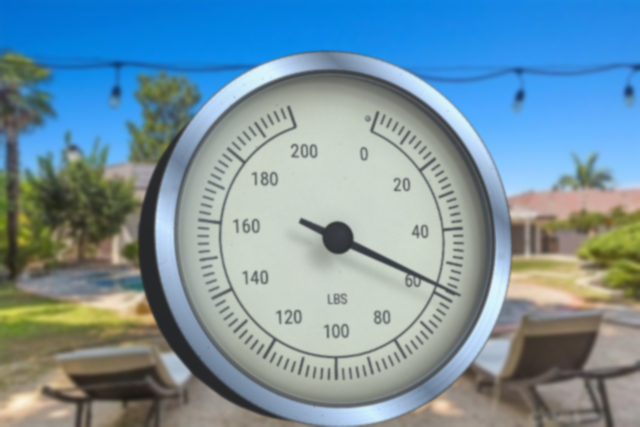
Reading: lb 58
